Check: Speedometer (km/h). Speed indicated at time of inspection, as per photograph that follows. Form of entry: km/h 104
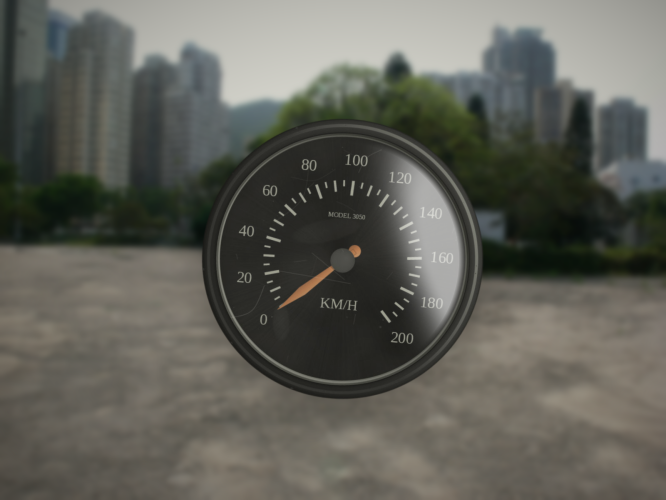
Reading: km/h 0
